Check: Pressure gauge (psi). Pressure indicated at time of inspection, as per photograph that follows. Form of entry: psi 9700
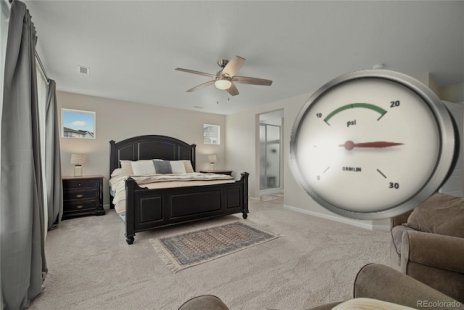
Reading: psi 25
